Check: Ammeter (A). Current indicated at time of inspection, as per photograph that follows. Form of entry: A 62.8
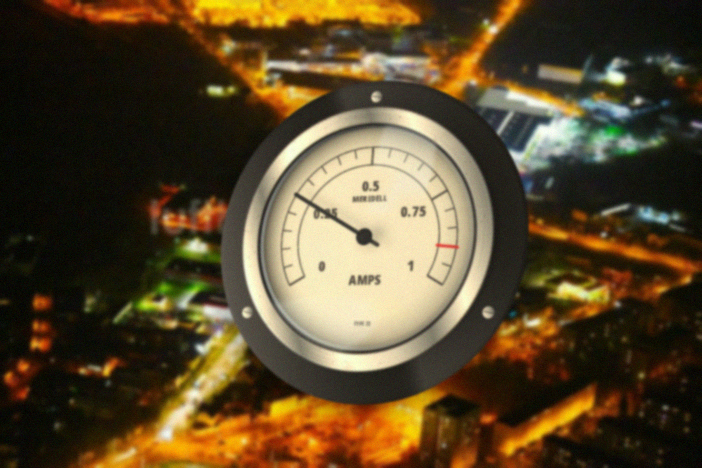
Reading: A 0.25
